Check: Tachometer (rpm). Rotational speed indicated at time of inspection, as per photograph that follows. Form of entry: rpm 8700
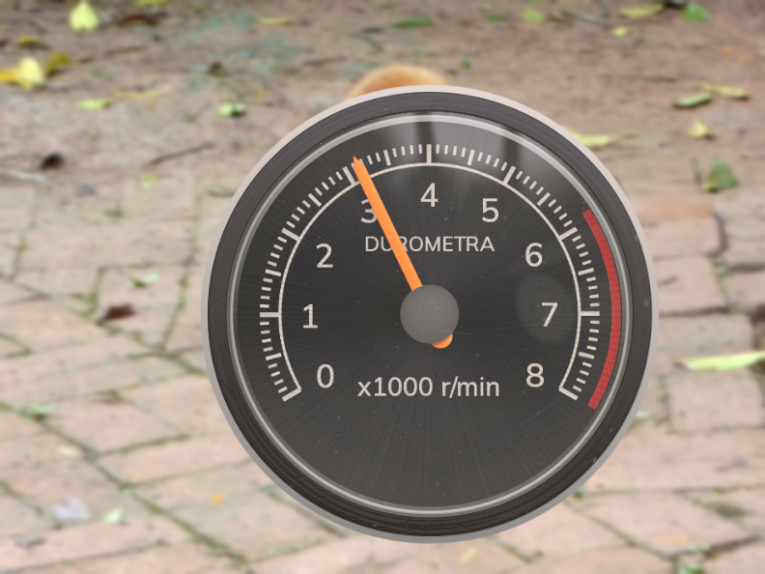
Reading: rpm 3150
